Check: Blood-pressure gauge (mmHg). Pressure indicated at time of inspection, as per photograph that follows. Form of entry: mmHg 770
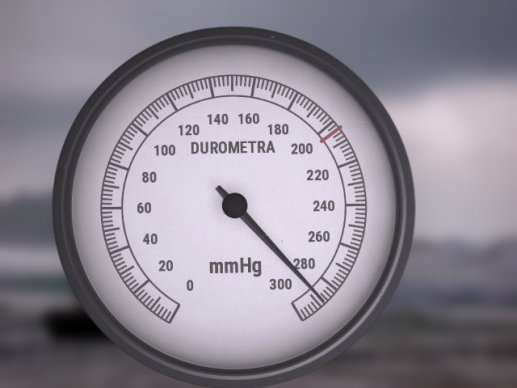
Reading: mmHg 288
